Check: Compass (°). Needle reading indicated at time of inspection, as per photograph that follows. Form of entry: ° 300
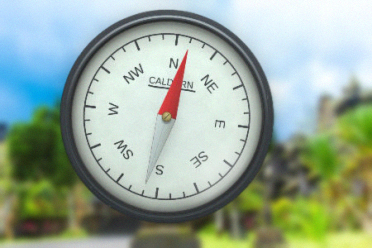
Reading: ° 10
